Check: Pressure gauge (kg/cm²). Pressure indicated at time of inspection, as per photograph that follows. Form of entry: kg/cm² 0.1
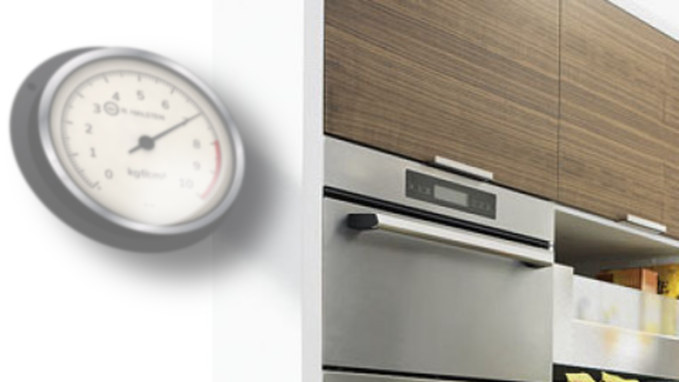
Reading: kg/cm² 7
